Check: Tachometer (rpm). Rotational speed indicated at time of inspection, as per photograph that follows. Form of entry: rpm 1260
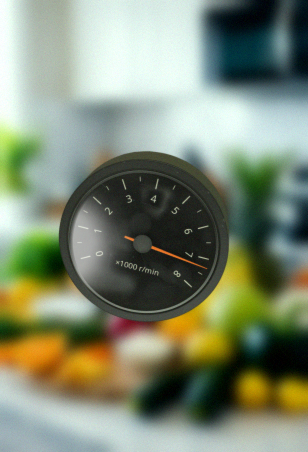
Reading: rpm 7250
